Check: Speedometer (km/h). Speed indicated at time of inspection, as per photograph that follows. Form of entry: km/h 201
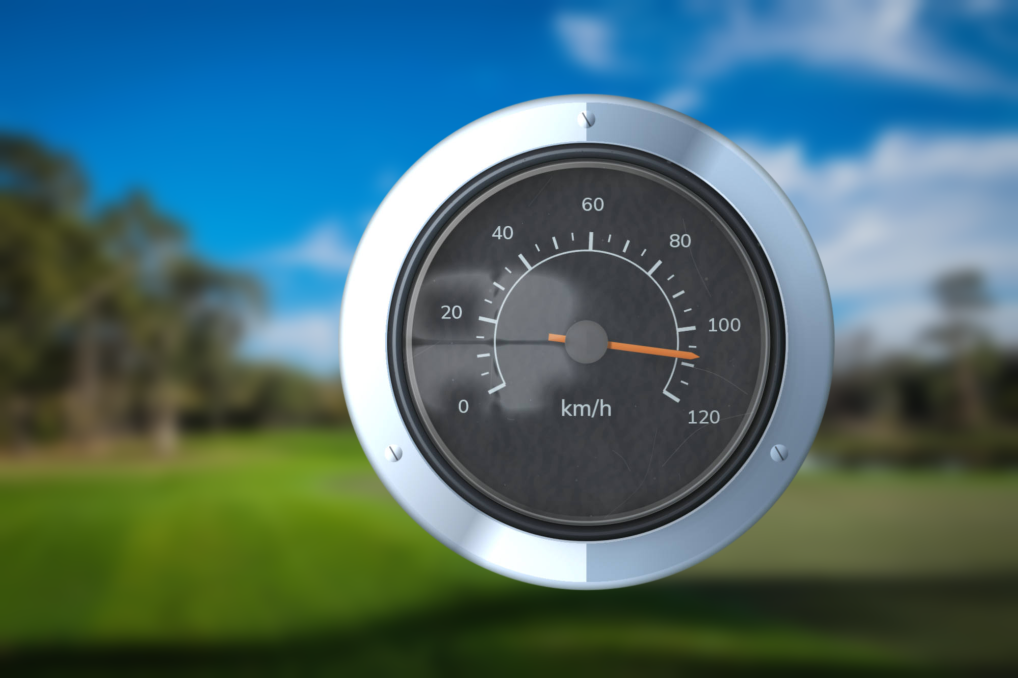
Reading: km/h 107.5
